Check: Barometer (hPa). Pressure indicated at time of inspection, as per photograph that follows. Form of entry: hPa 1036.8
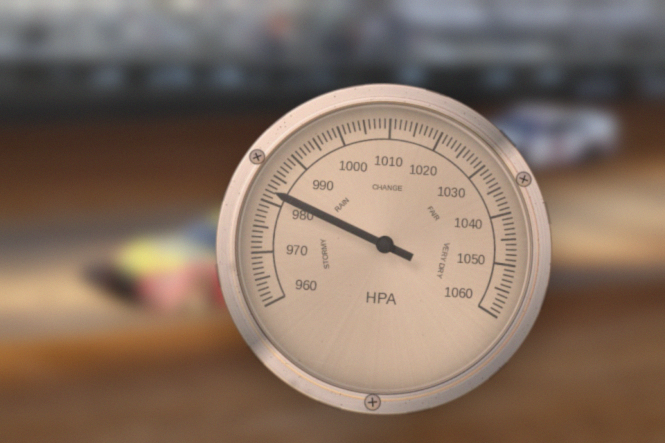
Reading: hPa 982
